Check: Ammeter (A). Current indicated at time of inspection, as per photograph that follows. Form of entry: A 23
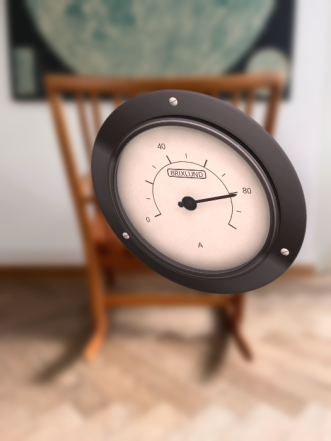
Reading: A 80
